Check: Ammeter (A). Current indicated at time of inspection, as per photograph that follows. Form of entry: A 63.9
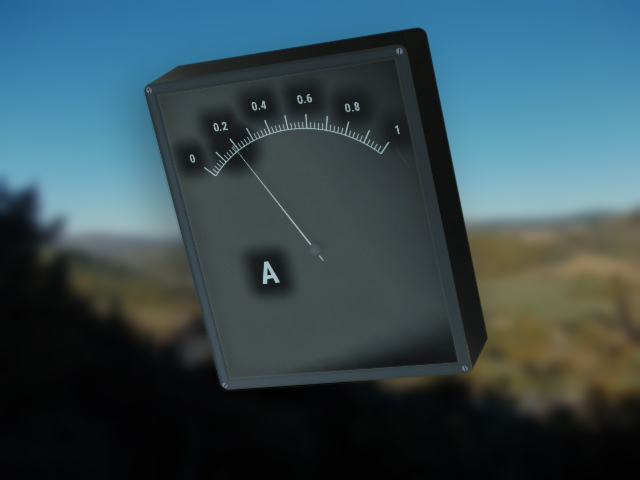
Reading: A 0.2
